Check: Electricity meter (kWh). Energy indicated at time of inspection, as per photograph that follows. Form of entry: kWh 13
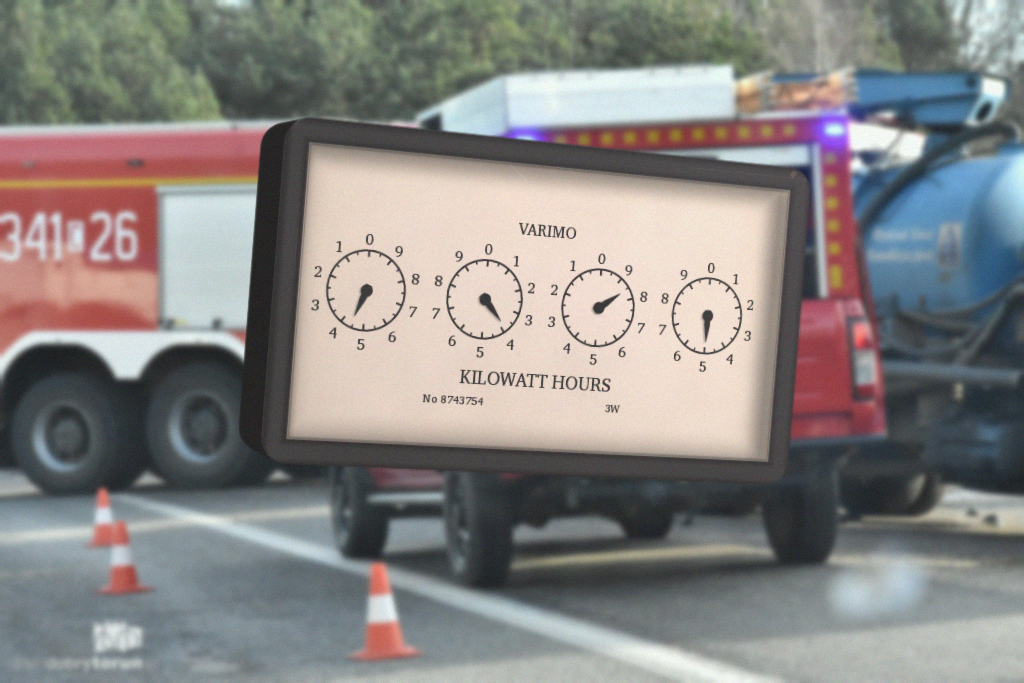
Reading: kWh 4385
